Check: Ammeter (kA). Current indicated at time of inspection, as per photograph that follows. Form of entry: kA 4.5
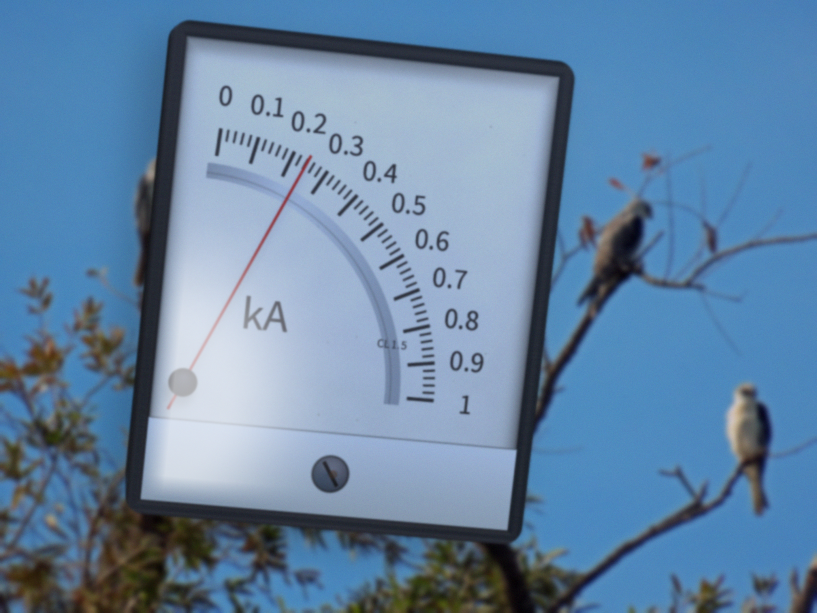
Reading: kA 0.24
